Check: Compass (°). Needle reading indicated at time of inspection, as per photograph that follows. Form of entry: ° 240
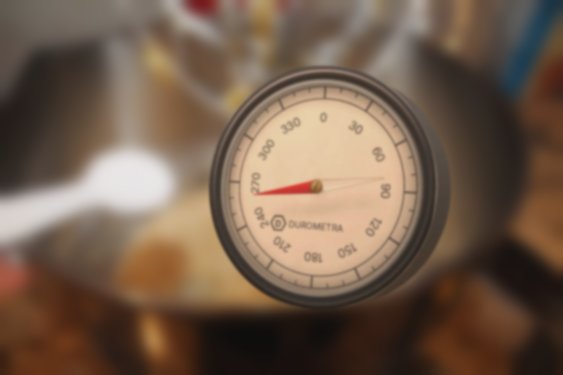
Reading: ° 260
